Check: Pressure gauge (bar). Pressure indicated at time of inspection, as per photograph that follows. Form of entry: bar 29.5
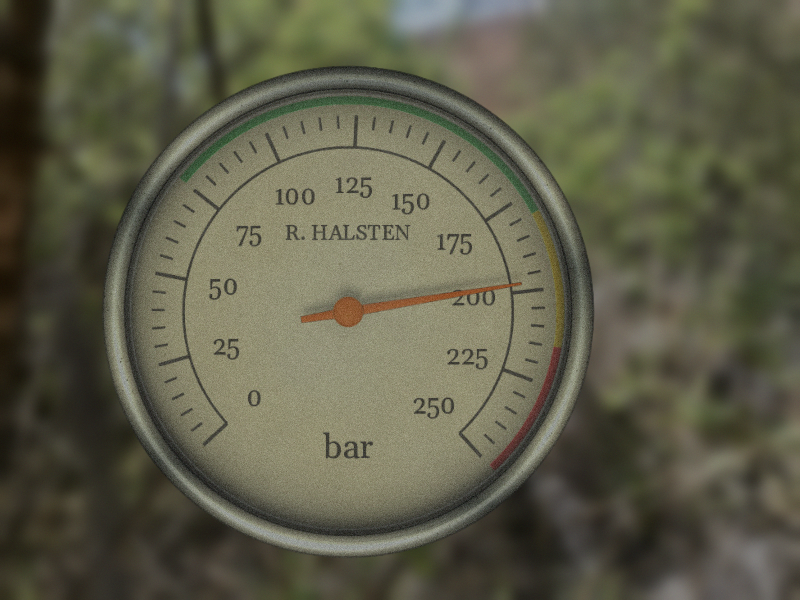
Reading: bar 197.5
